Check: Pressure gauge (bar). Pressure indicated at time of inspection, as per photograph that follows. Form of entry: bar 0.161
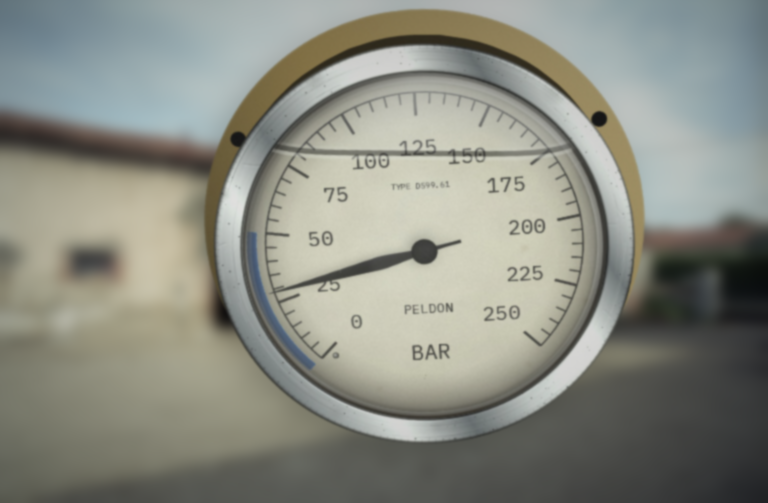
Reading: bar 30
